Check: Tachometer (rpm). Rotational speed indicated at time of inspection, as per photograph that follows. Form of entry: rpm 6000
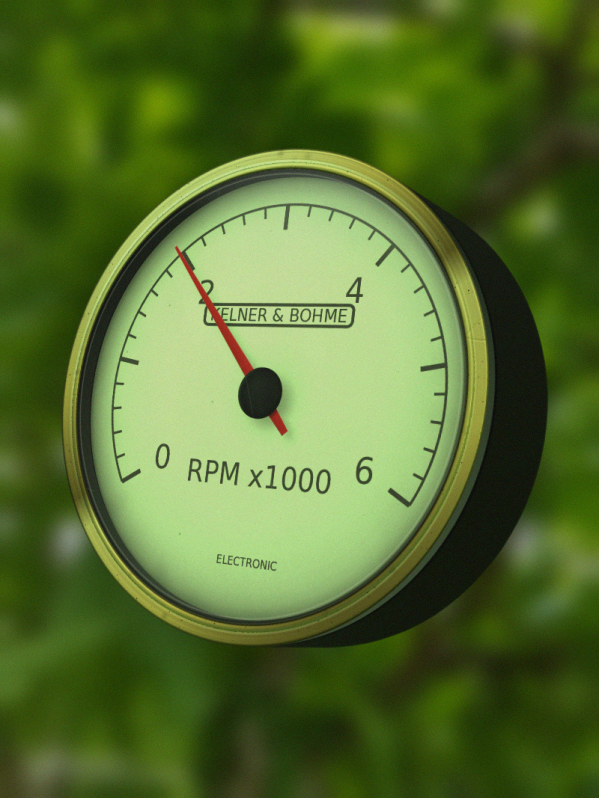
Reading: rpm 2000
